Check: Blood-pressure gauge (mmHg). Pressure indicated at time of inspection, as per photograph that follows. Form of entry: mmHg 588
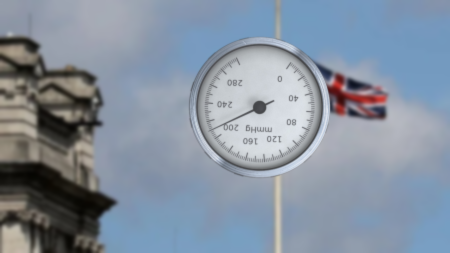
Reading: mmHg 210
